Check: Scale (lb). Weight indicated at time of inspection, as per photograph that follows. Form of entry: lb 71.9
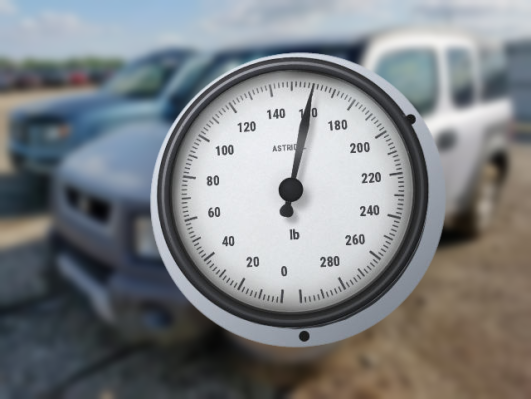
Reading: lb 160
